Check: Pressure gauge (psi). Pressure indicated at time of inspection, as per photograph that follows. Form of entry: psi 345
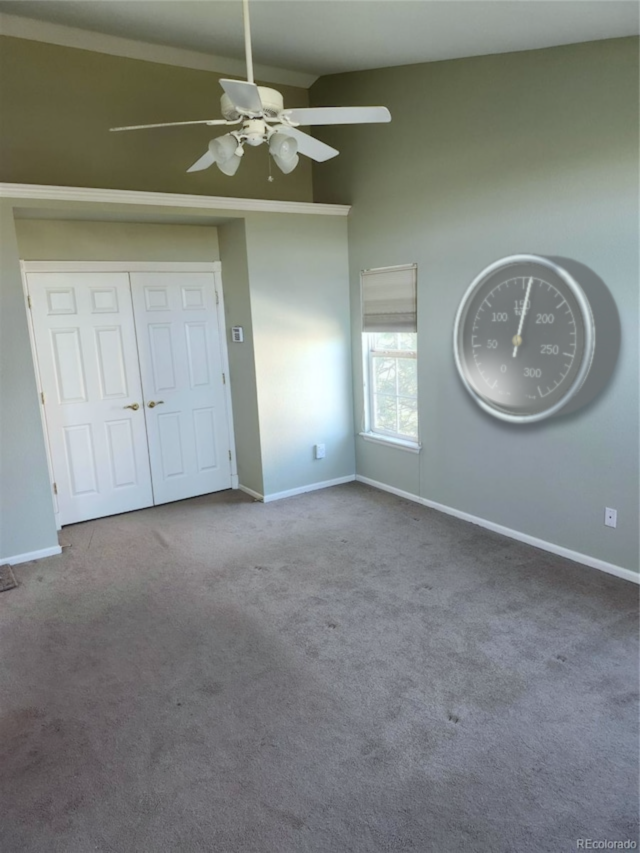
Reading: psi 160
